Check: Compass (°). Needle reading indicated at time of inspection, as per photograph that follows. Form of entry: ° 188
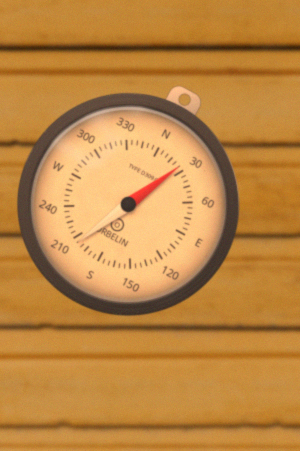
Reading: ° 25
